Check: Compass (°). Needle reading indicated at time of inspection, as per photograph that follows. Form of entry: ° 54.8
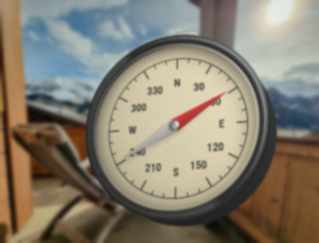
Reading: ° 60
